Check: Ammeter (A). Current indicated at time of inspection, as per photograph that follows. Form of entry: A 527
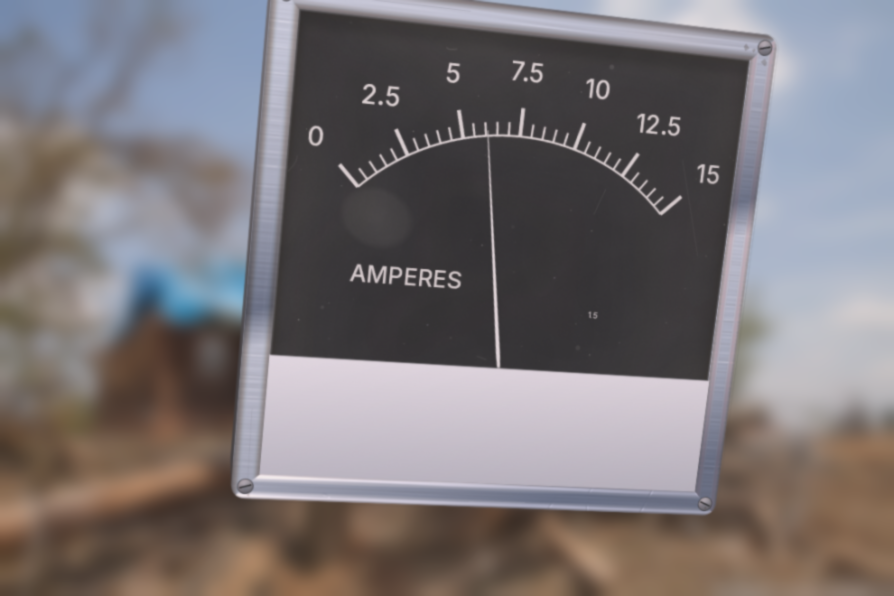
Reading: A 6
